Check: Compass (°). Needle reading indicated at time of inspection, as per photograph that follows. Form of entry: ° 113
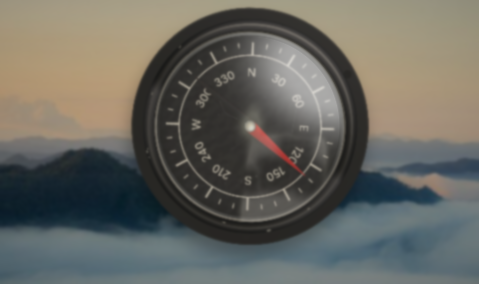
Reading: ° 130
